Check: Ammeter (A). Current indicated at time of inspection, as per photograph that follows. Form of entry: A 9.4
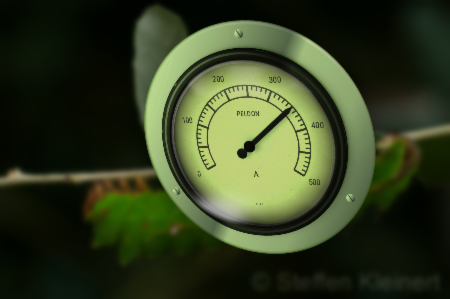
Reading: A 350
